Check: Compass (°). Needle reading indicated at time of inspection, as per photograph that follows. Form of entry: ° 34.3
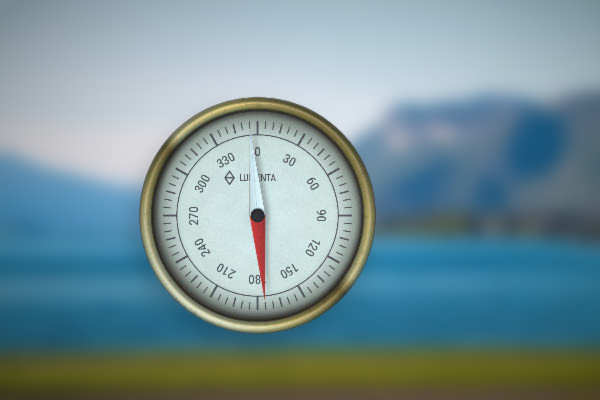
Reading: ° 175
